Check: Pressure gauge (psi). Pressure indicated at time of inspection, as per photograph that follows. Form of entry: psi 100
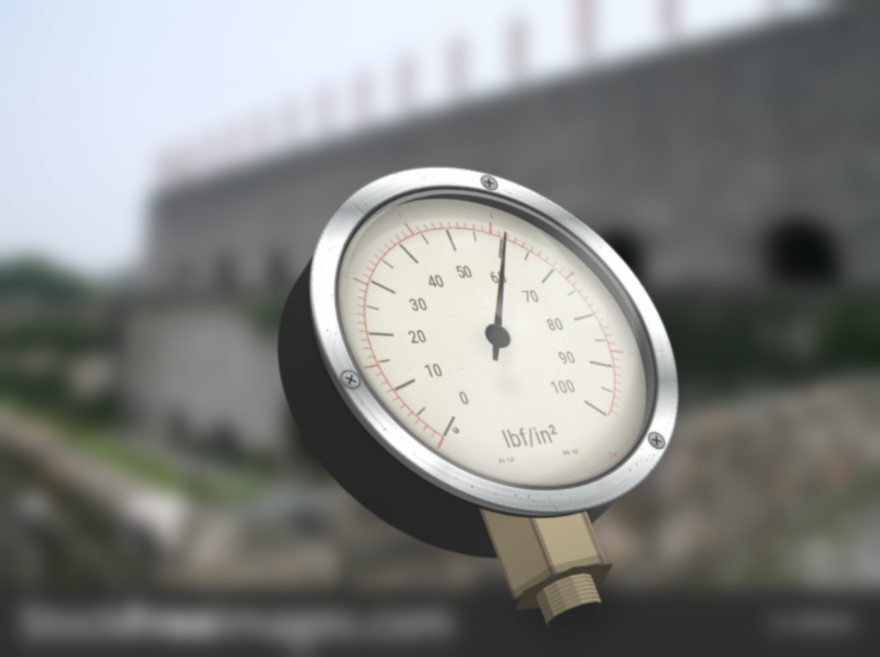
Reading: psi 60
